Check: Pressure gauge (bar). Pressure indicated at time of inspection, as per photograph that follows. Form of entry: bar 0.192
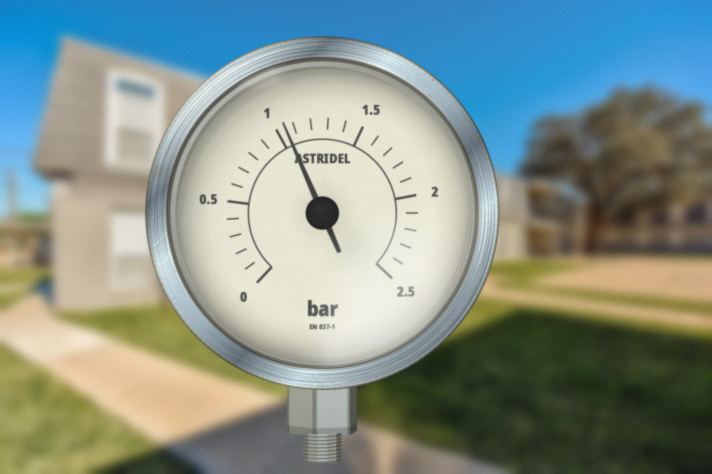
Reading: bar 1.05
